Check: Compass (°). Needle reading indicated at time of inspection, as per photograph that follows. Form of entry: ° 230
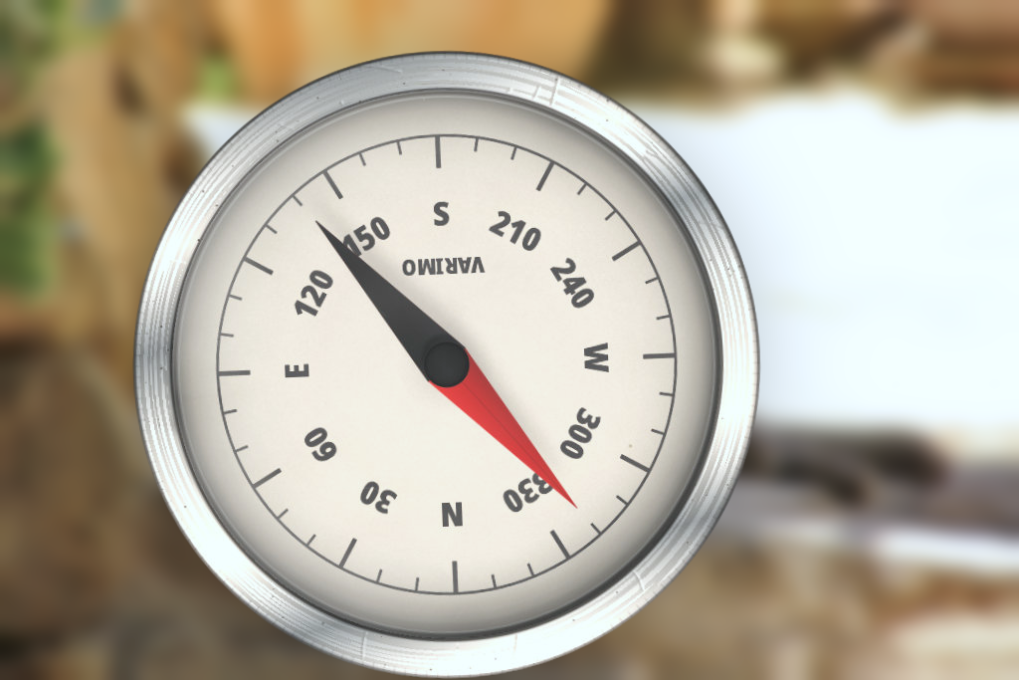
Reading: ° 320
